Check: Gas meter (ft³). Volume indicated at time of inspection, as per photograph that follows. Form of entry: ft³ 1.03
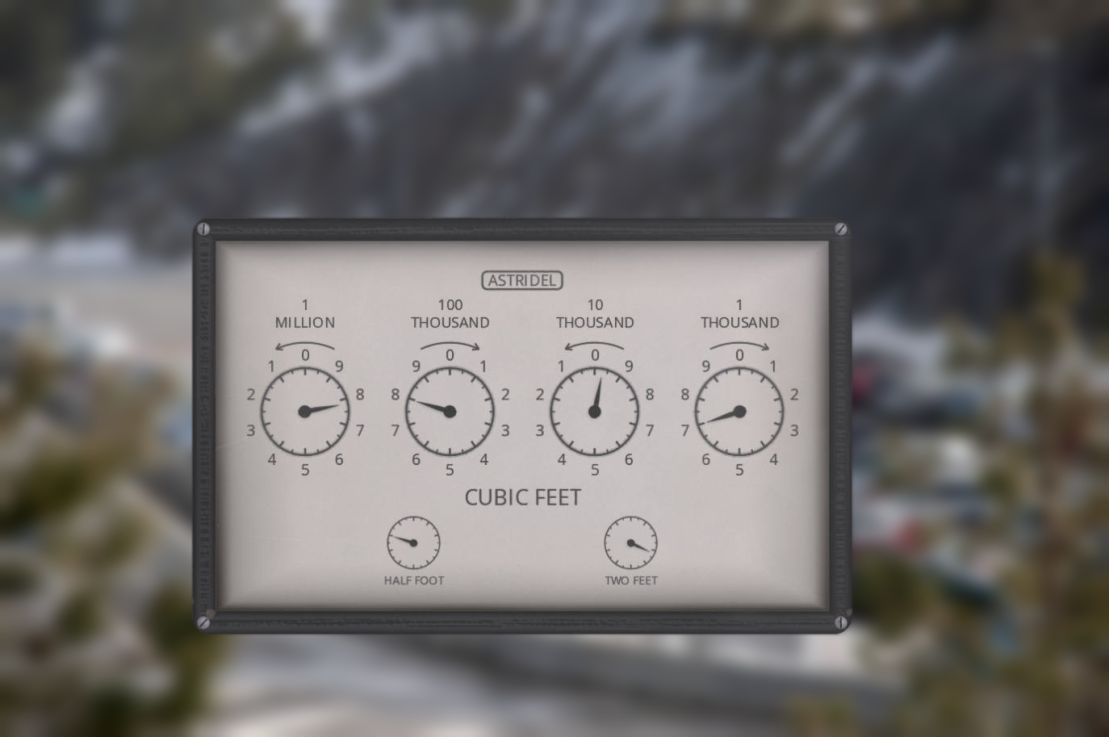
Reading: ft³ 779700
